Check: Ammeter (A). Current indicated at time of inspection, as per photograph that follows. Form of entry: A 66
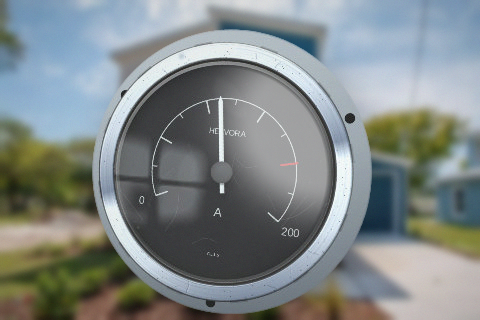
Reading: A 90
